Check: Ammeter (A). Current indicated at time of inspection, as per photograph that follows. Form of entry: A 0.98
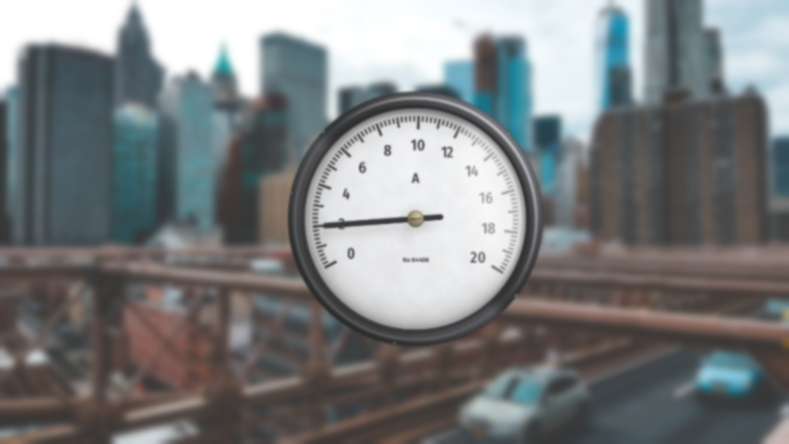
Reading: A 2
